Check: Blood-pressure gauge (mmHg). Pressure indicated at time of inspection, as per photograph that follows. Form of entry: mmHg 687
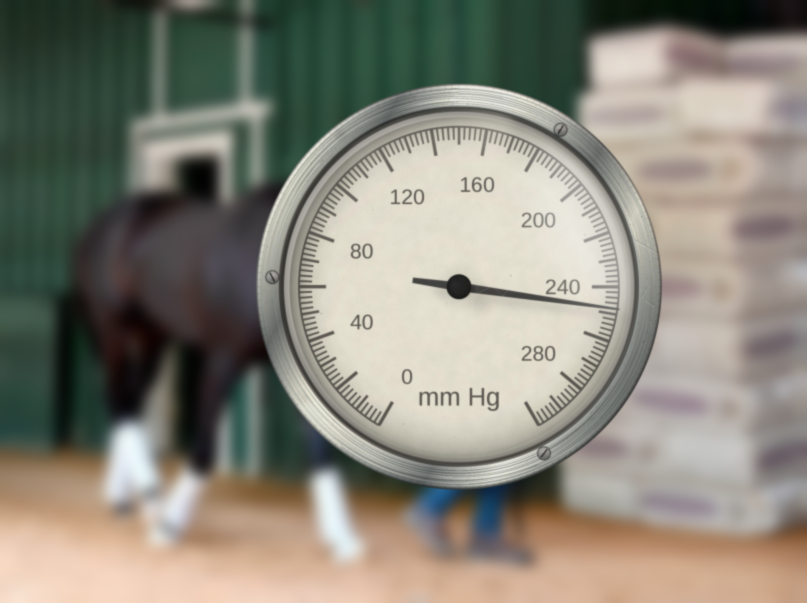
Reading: mmHg 248
